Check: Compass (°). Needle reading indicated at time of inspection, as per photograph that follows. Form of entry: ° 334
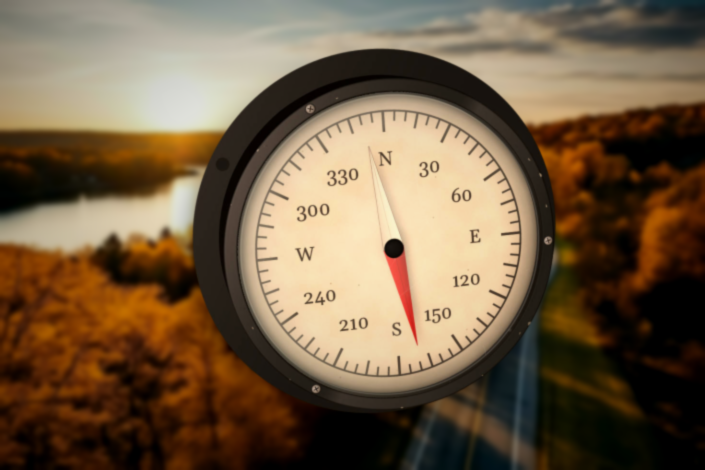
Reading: ° 170
